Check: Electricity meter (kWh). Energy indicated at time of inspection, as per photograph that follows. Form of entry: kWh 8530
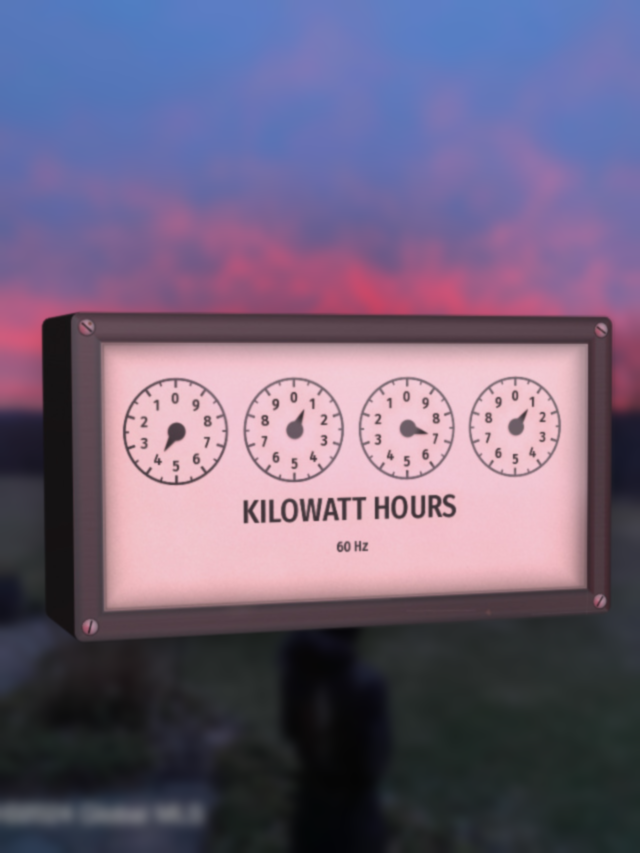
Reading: kWh 4071
